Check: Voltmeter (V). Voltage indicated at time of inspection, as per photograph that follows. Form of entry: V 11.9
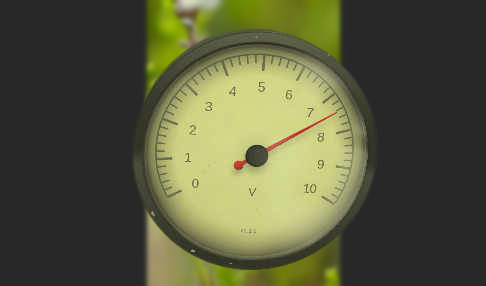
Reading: V 7.4
